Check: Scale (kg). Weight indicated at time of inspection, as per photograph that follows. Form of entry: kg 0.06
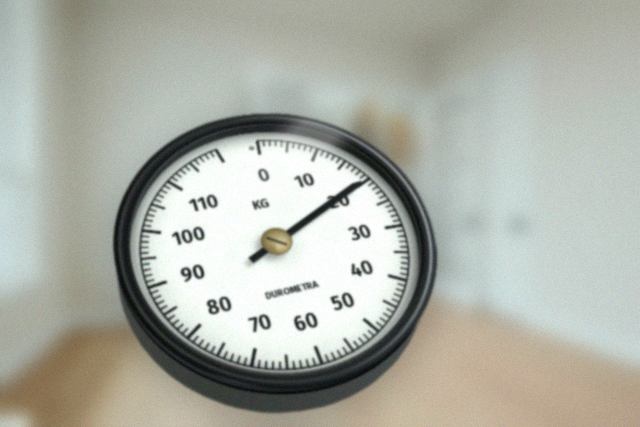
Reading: kg 20
